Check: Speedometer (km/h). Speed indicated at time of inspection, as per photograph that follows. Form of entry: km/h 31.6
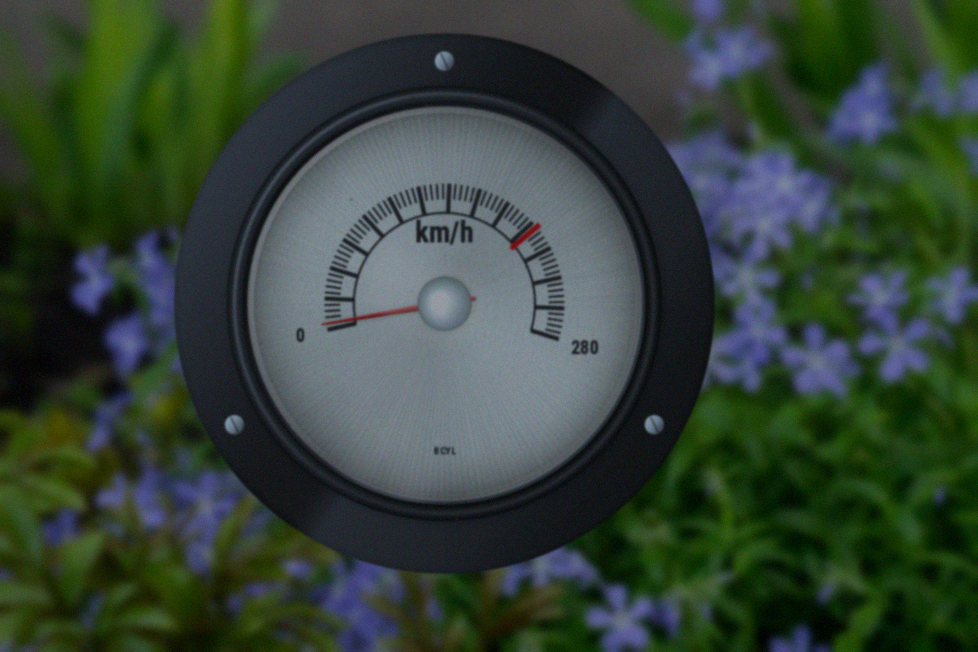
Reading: km/h 4
